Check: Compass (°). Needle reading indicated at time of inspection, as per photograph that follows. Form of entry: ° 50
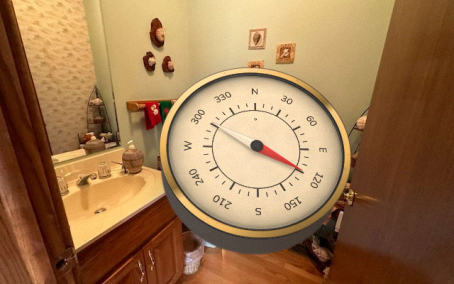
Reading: ° 120
